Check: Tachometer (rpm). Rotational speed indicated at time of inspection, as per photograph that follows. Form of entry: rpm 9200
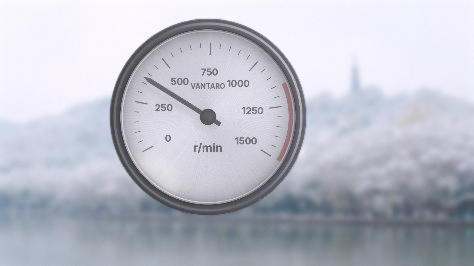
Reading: rpm 375
